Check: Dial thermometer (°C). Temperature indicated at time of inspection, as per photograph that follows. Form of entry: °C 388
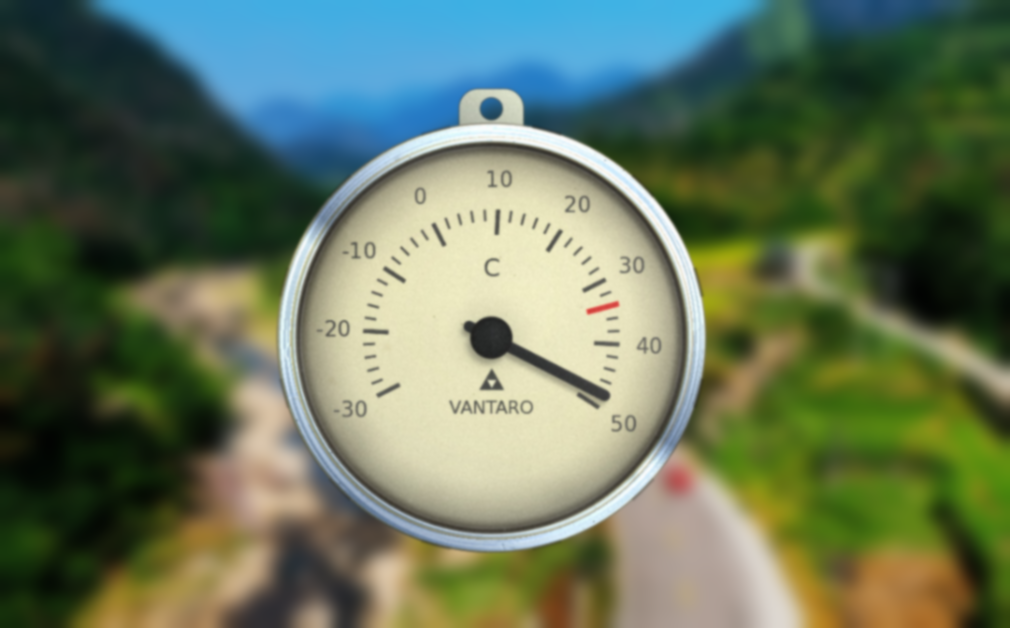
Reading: °C 48
